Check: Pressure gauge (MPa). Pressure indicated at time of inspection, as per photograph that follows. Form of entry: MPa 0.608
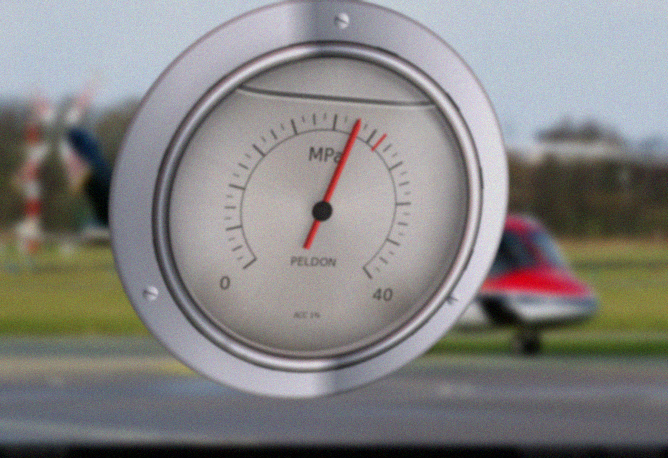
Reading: MPa 22
